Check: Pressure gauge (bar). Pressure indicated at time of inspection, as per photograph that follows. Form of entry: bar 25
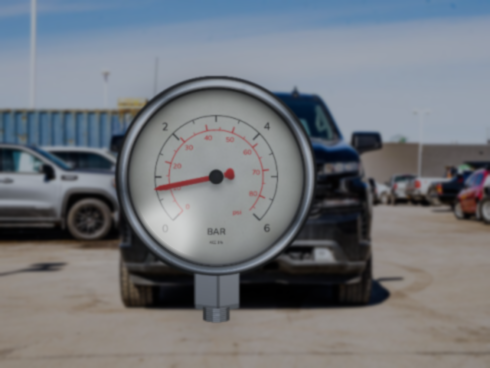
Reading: bar 0.75
